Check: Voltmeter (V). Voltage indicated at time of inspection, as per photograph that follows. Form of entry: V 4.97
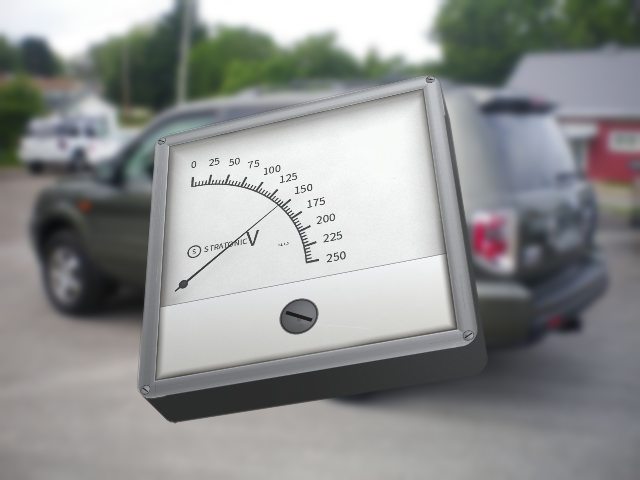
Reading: V 150
